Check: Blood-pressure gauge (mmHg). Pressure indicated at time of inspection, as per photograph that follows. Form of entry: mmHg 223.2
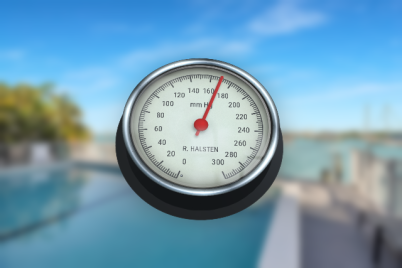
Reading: mmHg 170
